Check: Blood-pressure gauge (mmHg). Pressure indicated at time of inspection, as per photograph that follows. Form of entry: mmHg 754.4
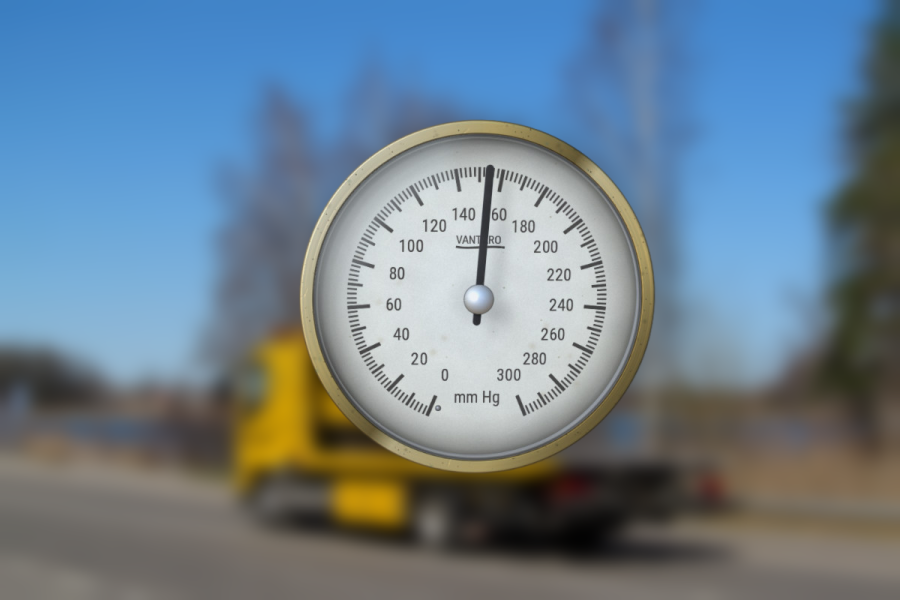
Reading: mmHg 154
